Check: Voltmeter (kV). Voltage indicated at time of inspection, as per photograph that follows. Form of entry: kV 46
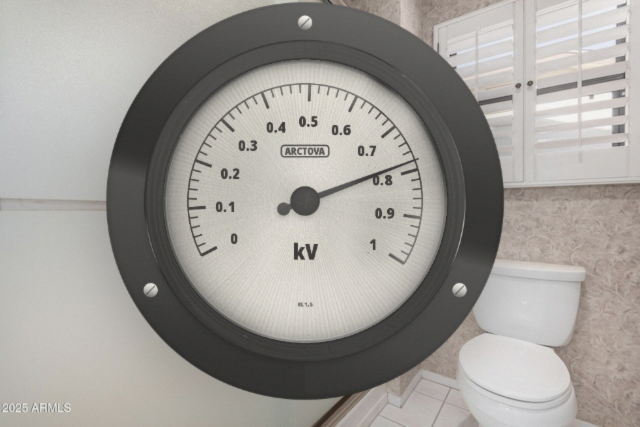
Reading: kV 0.78
